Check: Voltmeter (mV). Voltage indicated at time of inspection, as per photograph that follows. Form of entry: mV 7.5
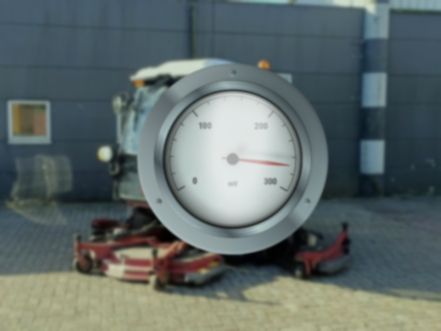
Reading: mV 270
